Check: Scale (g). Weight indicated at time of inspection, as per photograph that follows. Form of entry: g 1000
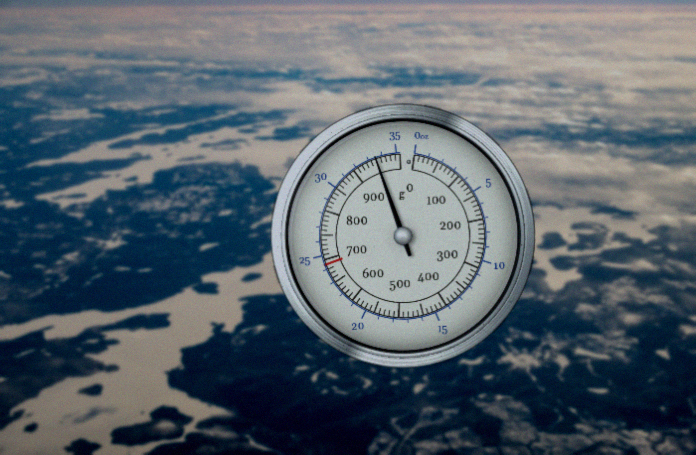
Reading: g 950
